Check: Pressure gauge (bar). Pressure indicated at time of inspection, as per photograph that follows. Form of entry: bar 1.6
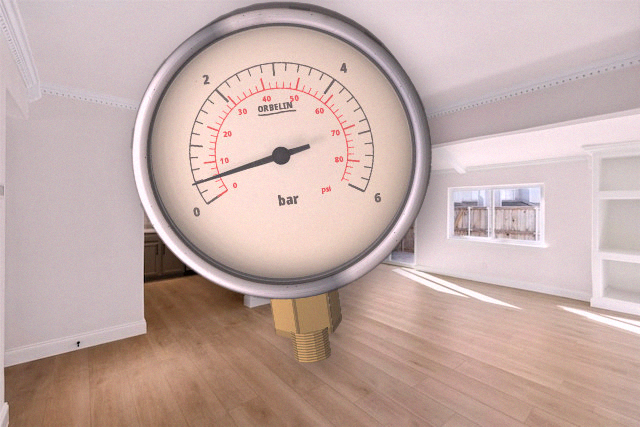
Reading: bar 0.4
